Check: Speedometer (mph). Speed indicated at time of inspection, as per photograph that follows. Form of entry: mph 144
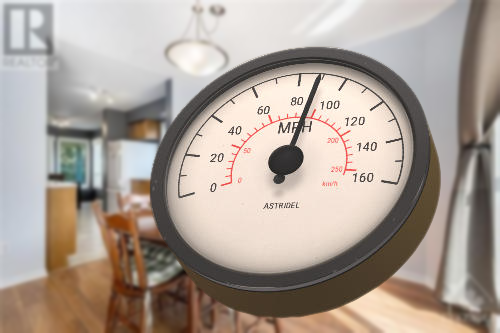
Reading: mph 90
